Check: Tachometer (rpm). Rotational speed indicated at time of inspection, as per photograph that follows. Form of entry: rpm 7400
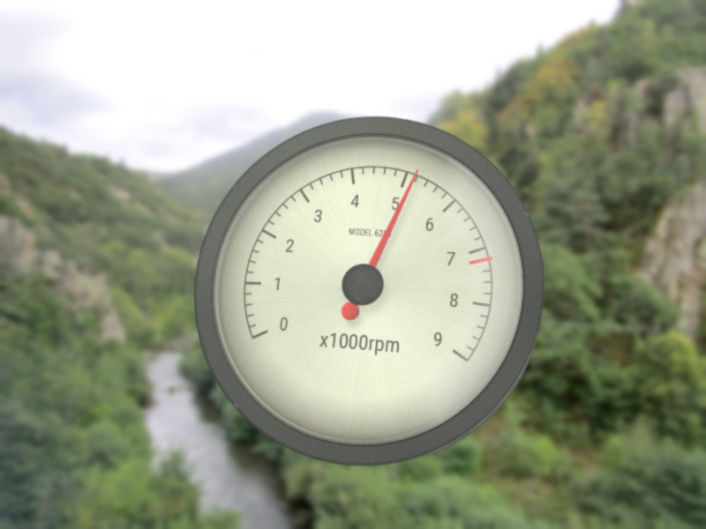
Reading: rpm 5200
